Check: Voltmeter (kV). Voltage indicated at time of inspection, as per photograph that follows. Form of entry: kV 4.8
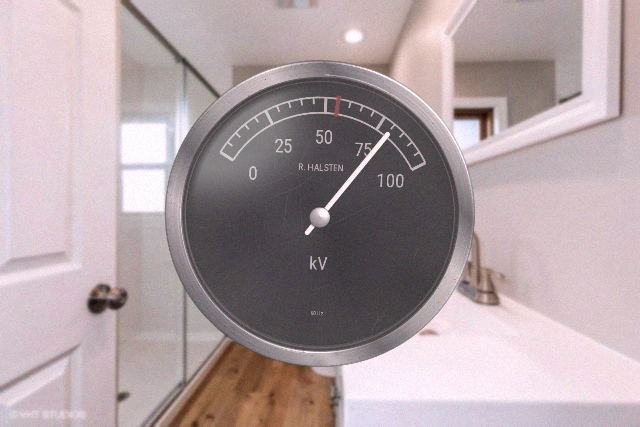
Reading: kV 80
